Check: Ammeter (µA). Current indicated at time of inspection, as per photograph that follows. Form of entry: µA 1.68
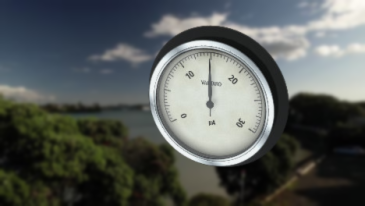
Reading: µA 15
